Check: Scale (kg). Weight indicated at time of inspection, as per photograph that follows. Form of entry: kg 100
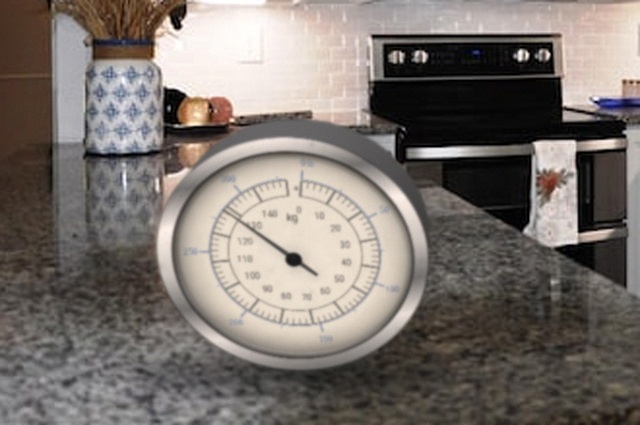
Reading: kg 130
